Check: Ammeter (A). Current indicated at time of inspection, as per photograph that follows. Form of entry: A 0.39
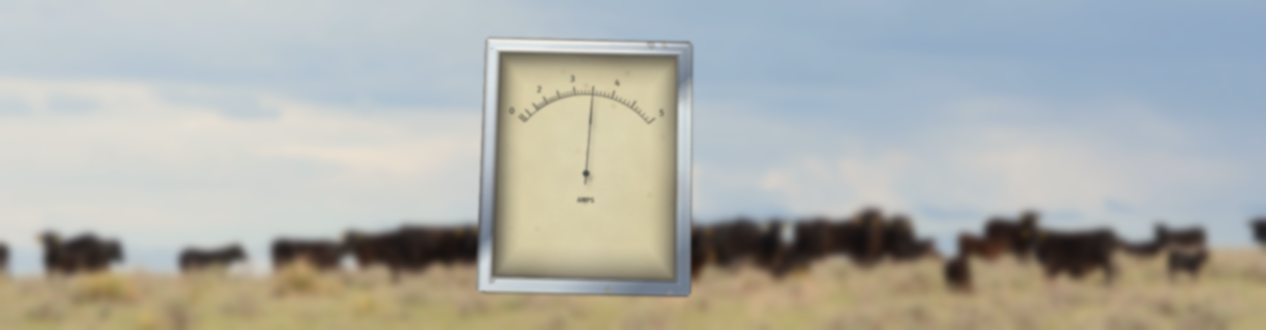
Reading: A 3.5
